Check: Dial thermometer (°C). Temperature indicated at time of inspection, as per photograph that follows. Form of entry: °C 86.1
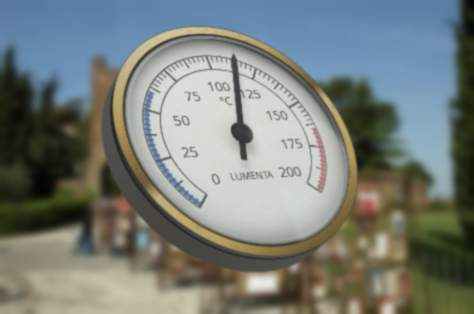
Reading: °C 112.5
